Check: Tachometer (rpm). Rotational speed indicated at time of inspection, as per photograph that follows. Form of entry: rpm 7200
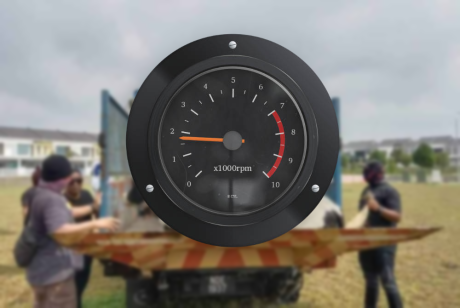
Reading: rpm 1750
